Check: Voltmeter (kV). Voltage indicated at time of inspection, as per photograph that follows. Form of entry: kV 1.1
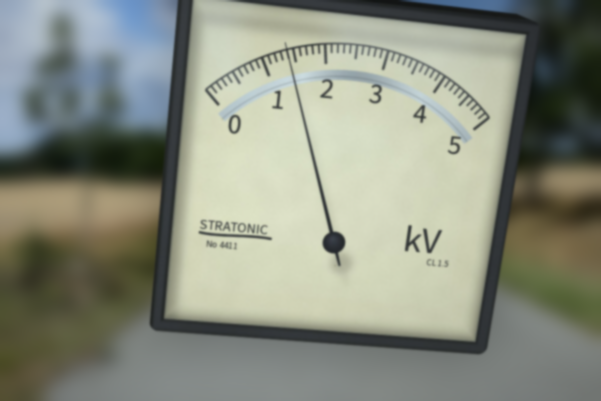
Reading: kV 1.4
